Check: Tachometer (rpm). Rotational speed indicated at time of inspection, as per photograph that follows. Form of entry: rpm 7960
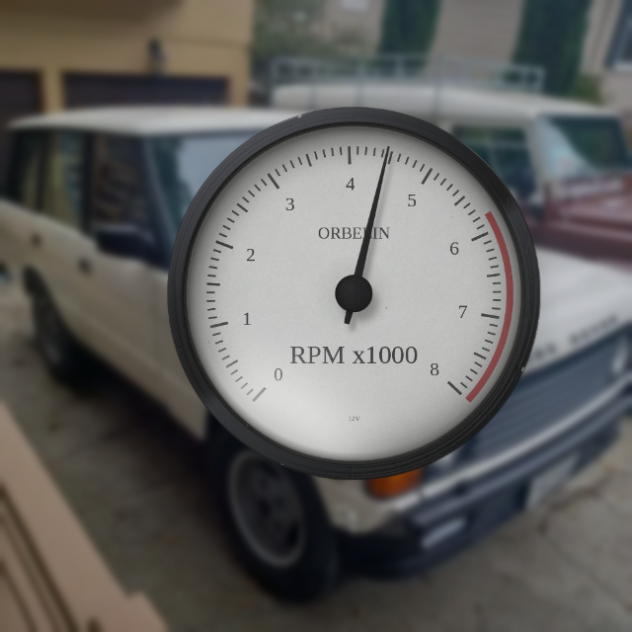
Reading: rpm 4450
